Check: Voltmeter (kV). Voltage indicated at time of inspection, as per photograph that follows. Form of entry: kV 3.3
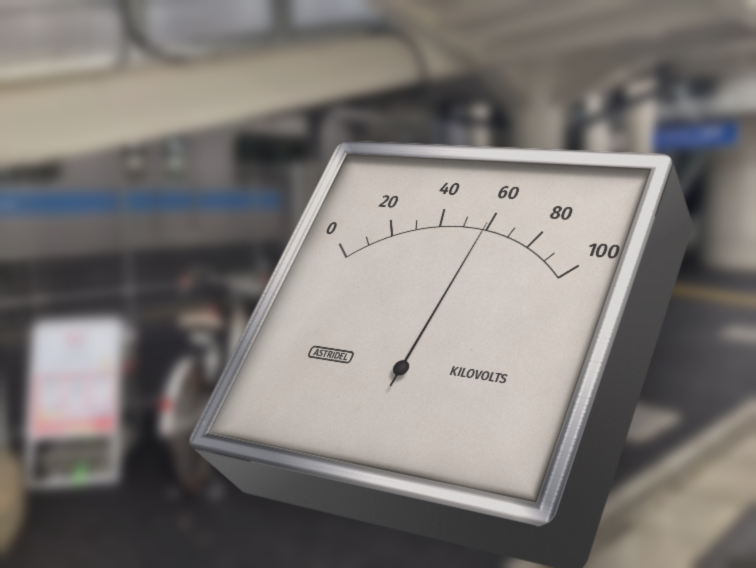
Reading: kV 60
